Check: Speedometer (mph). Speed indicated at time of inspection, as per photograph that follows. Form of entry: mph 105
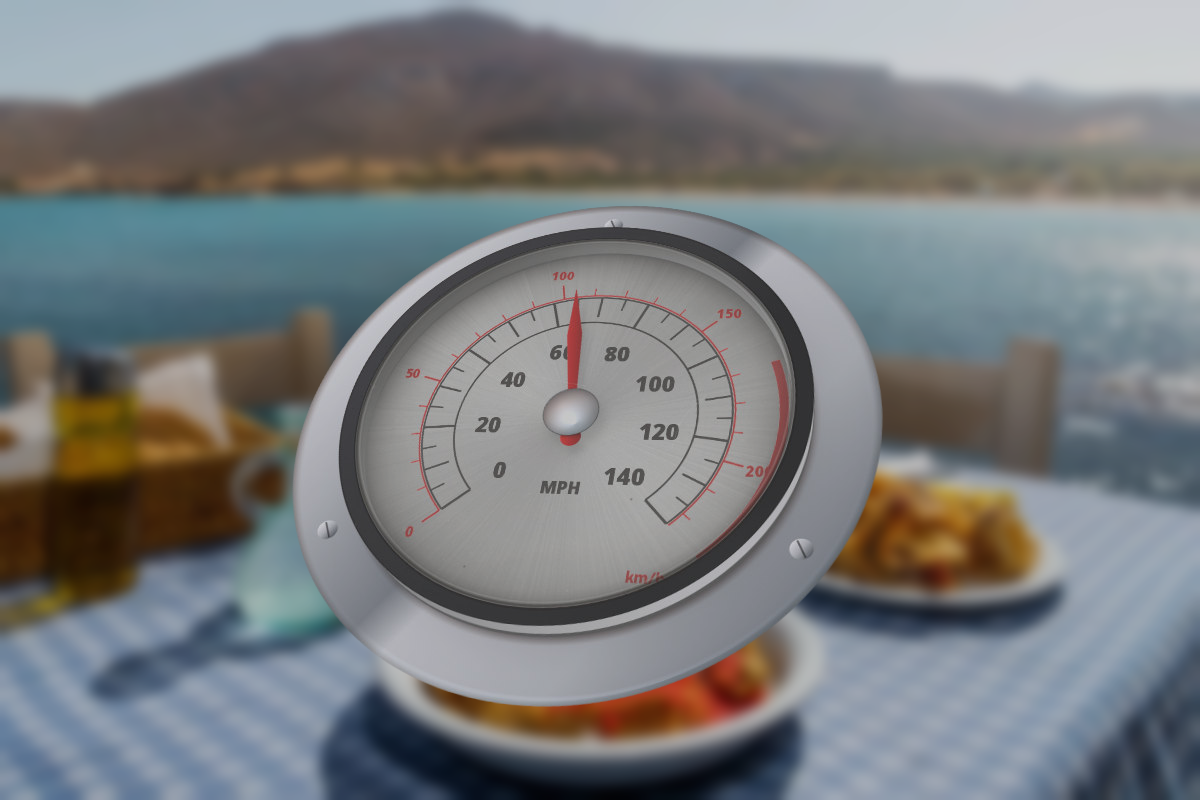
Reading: mph 65
